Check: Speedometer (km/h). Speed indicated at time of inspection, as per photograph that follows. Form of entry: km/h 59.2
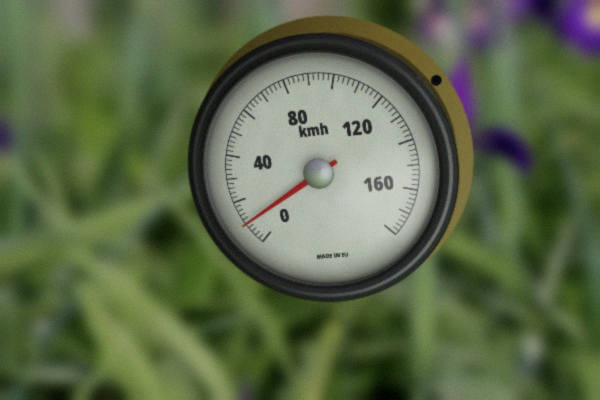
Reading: km/h 10
